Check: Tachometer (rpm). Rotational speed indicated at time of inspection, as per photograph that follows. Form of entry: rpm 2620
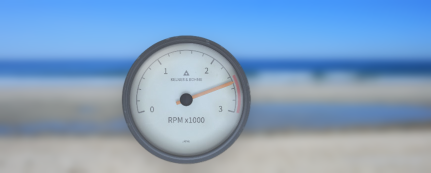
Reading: rpm 2500
